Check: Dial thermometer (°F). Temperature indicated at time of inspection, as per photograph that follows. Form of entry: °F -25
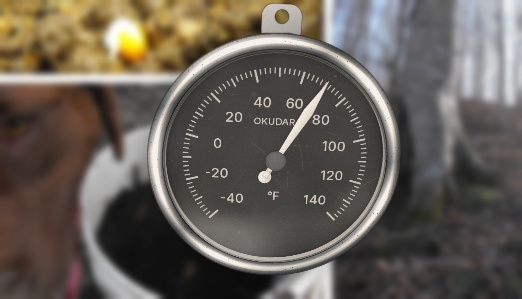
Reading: °F 70
